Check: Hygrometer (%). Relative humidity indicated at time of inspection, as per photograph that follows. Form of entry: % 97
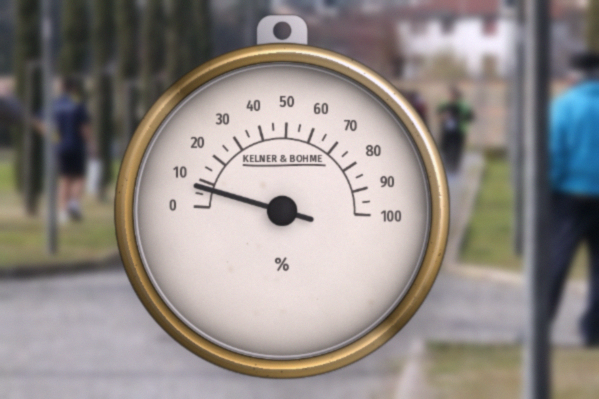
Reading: % 7.5
